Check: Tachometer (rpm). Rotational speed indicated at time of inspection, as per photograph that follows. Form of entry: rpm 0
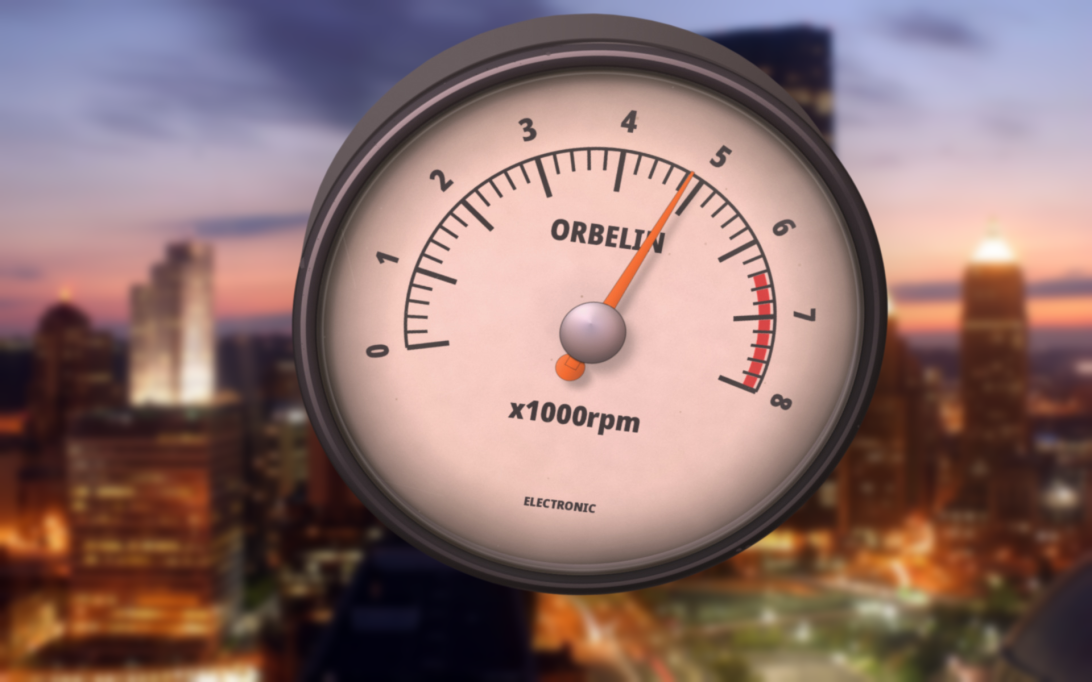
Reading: rpm 4800
